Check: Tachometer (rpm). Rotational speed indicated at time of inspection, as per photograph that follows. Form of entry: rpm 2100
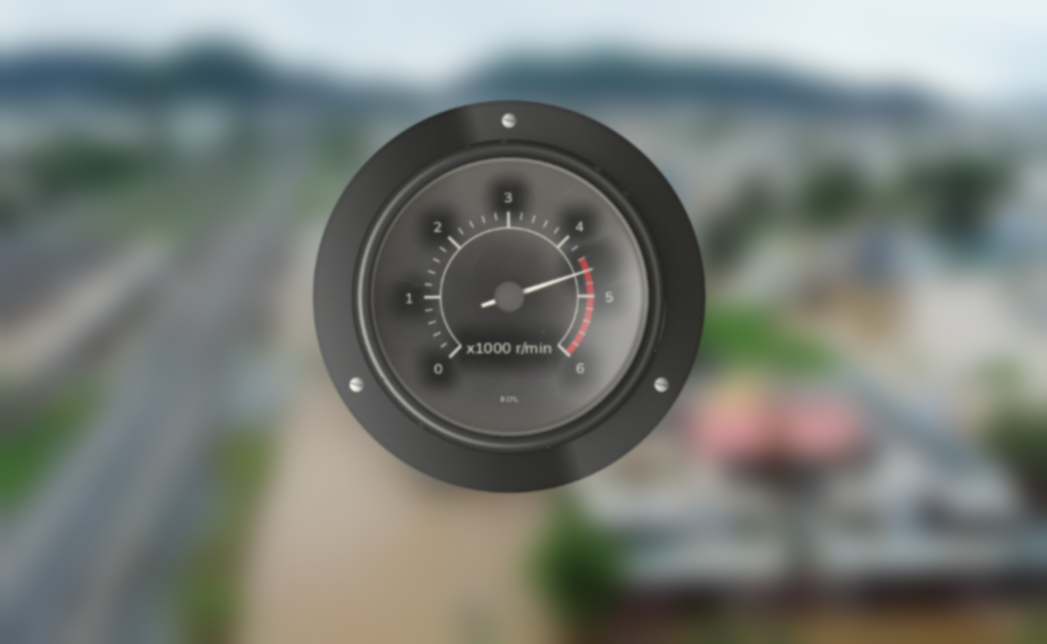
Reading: rpm 4600
